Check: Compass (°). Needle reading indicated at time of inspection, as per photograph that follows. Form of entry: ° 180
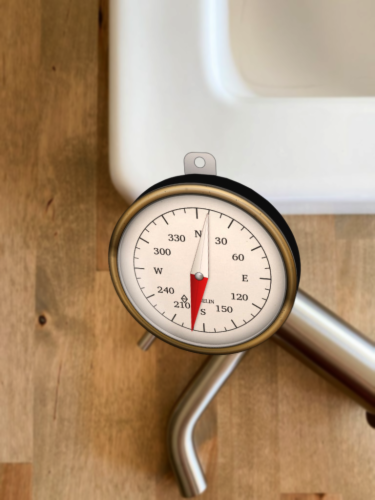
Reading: ° 190
